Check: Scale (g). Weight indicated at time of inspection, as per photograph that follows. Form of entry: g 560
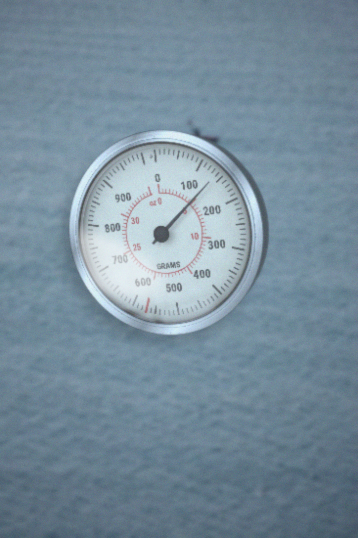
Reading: g 140
